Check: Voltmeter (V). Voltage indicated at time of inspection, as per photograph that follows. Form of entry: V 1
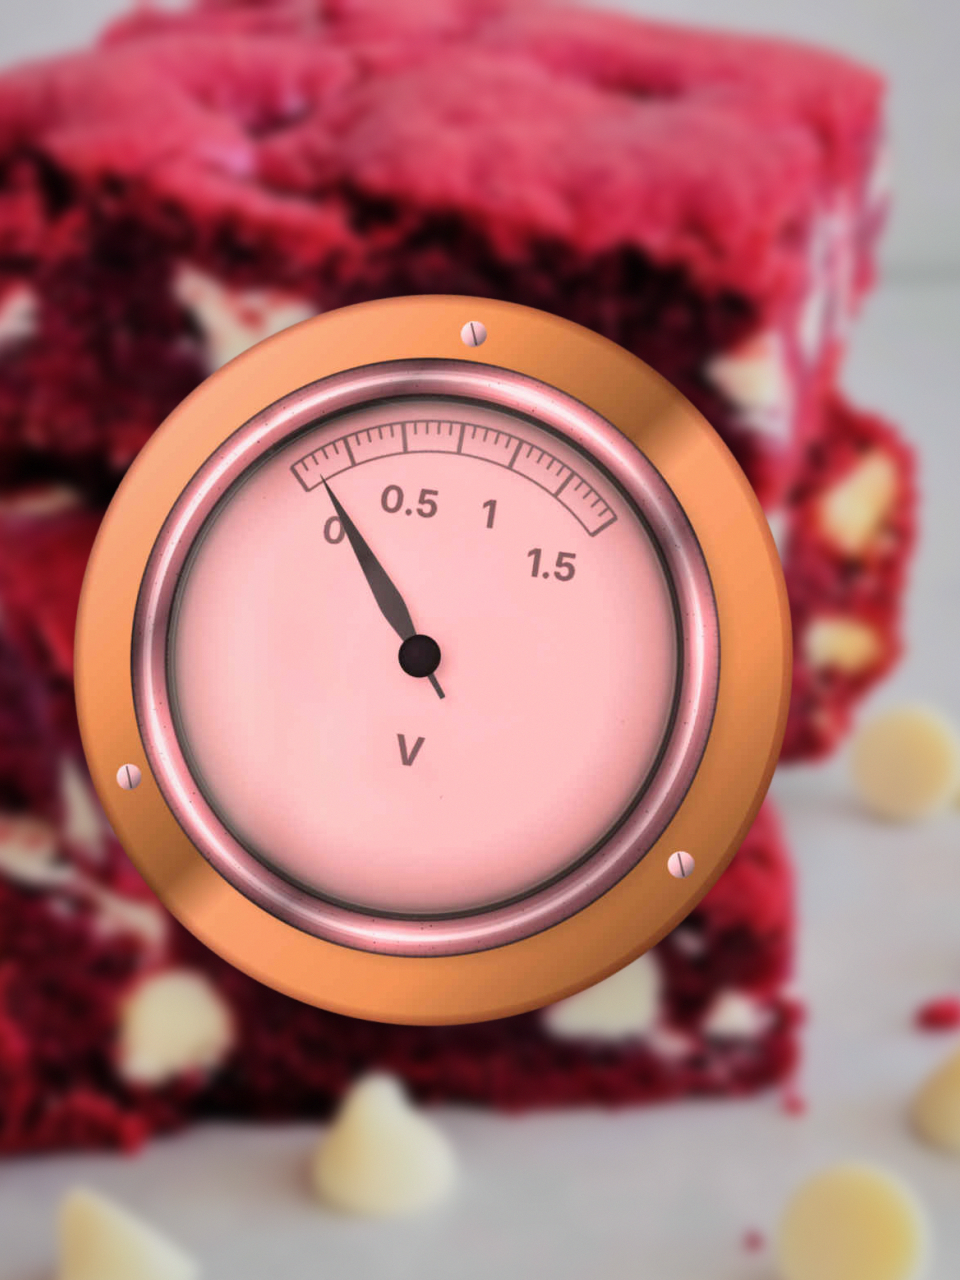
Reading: V 0.1
